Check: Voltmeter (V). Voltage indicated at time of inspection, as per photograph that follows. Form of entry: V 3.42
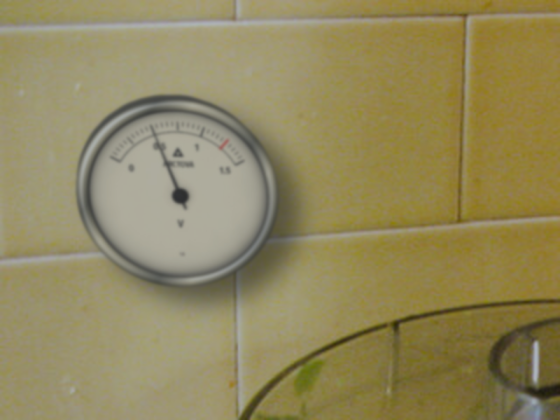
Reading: V 0.5
